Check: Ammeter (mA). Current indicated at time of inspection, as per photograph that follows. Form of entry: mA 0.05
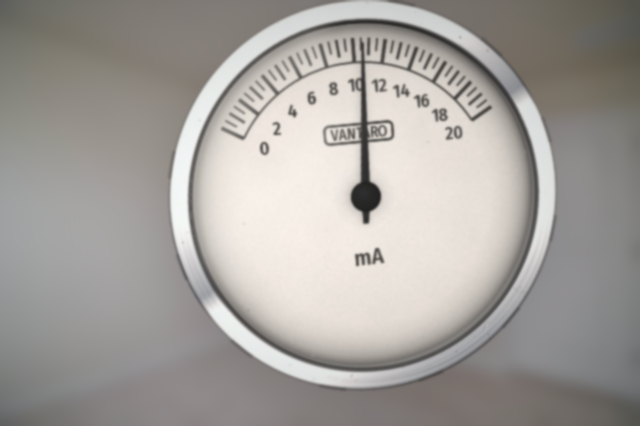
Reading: mA 10.5
